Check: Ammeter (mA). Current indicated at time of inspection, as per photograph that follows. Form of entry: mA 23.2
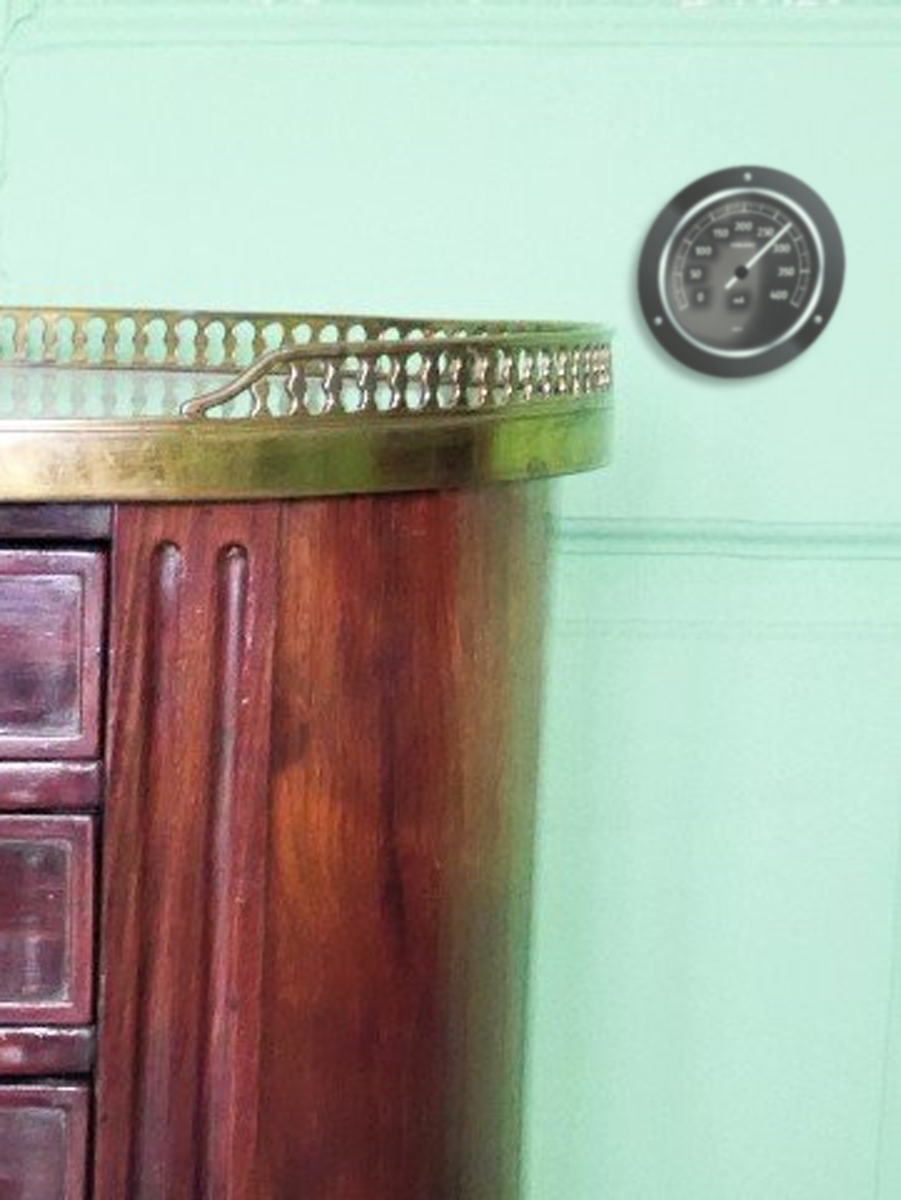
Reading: mA 275
